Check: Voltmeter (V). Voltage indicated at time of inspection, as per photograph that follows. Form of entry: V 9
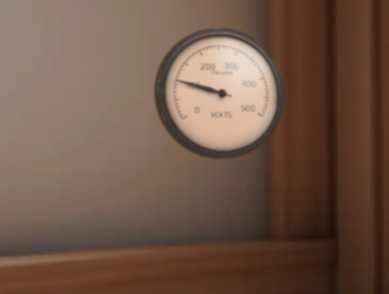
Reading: V 100
